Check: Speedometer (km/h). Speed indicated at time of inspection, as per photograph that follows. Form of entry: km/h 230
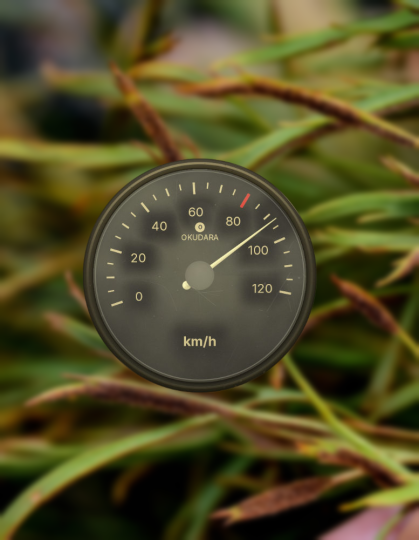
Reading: km/h 92.5
